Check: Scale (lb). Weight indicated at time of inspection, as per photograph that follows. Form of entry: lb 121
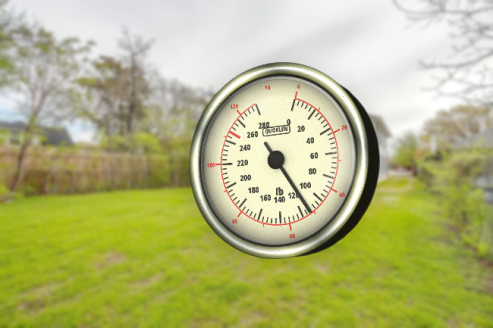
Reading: lb 112
